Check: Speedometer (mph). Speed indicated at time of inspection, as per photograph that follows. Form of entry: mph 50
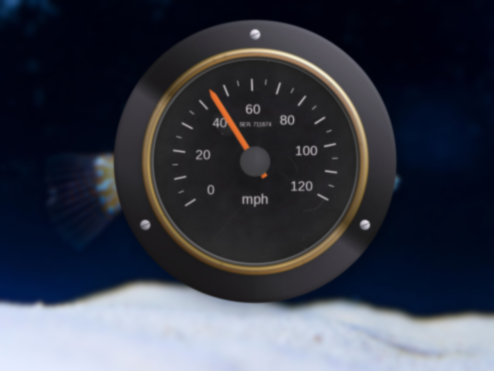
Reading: mph 45
